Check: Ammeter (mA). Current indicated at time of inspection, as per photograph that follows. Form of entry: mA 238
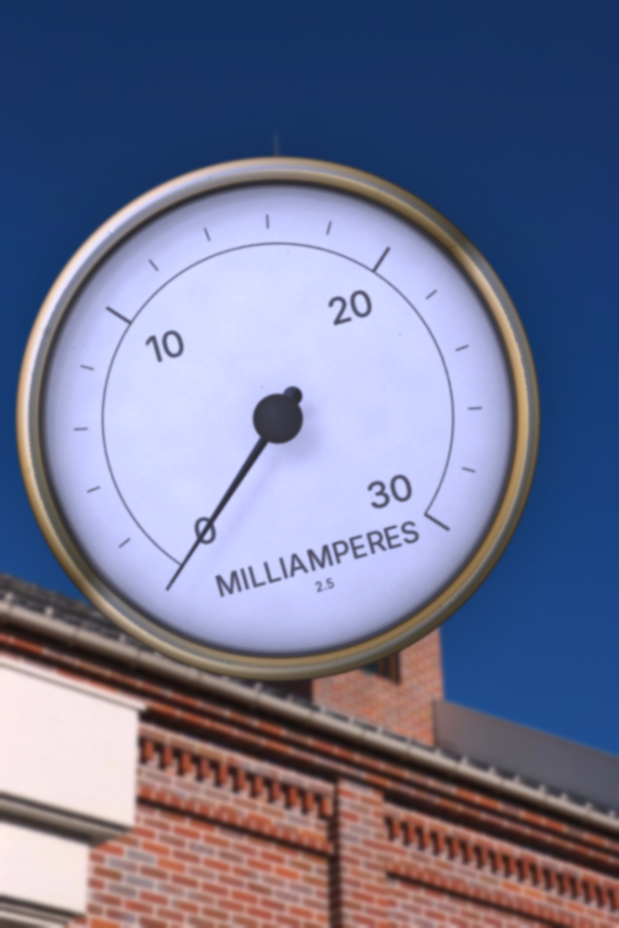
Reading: mA 0
